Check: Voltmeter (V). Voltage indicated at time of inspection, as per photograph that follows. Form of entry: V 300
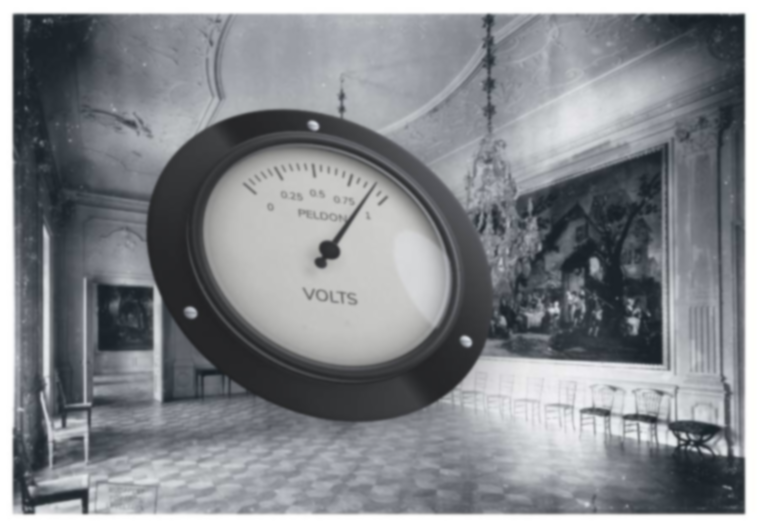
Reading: V 0.9
